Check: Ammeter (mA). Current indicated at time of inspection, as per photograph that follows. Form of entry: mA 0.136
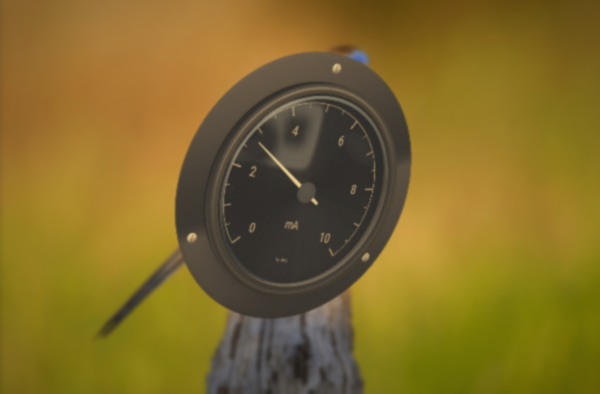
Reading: mA 2.75
